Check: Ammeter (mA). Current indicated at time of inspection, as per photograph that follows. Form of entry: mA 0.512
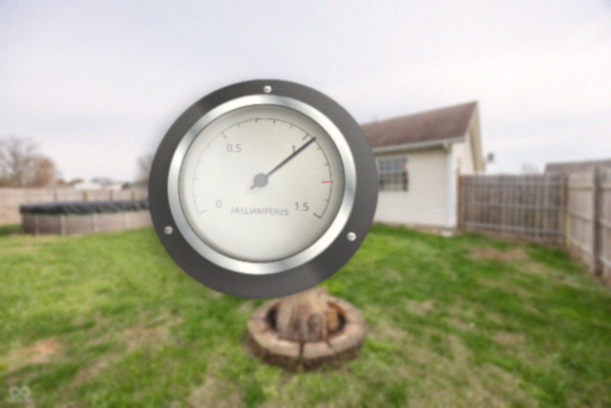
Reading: mA 1.05
